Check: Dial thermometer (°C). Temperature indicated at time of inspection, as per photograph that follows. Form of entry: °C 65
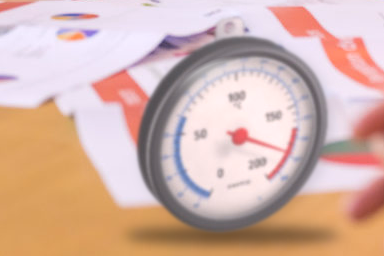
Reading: °C 180
